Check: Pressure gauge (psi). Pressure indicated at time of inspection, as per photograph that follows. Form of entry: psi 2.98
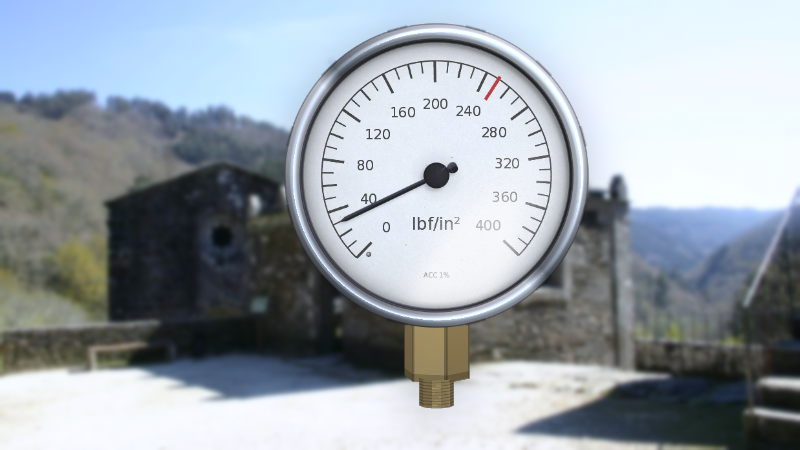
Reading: psi 30
